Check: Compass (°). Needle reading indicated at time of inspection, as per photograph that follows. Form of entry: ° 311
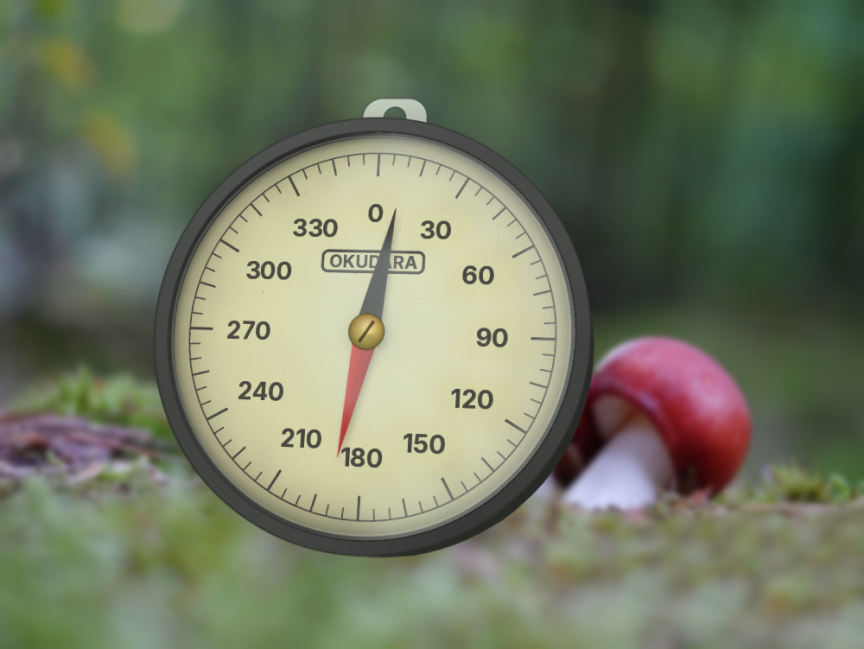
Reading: ° 190
